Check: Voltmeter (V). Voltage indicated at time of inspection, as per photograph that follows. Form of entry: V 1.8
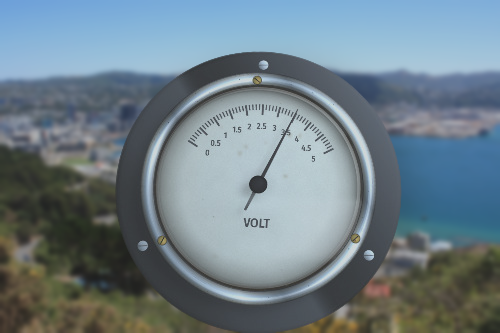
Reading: V 3.5
